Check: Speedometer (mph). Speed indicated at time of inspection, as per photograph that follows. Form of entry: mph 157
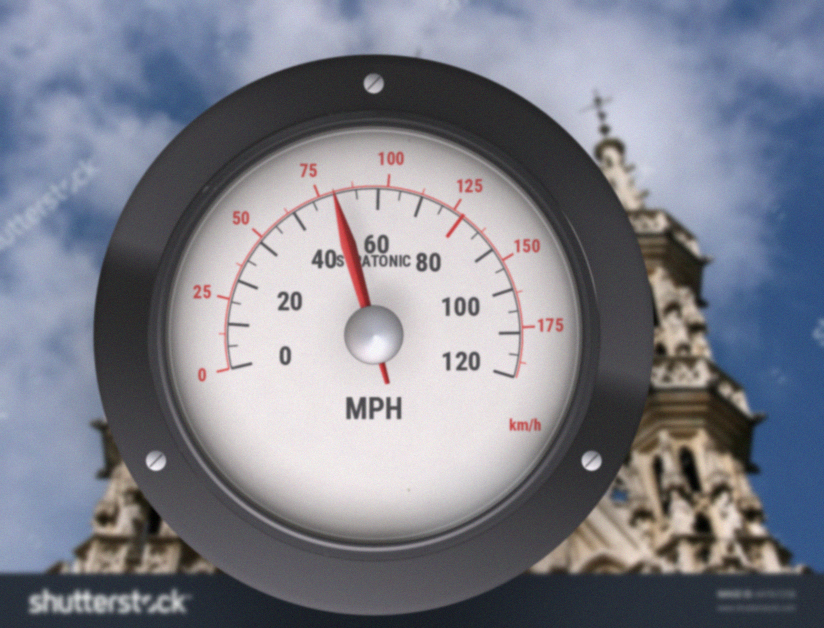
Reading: mph 50
